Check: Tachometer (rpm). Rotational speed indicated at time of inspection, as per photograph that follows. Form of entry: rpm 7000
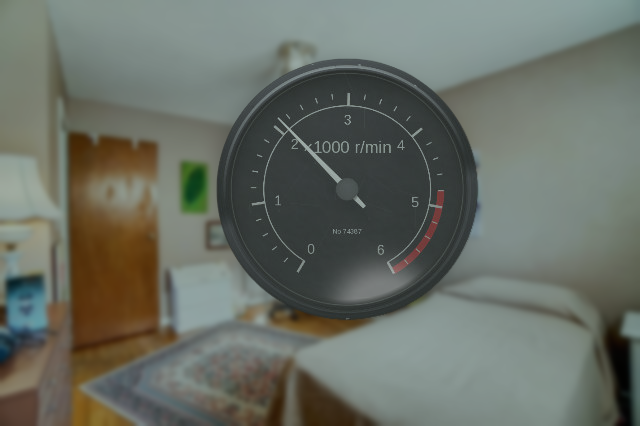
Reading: rpm 2100
